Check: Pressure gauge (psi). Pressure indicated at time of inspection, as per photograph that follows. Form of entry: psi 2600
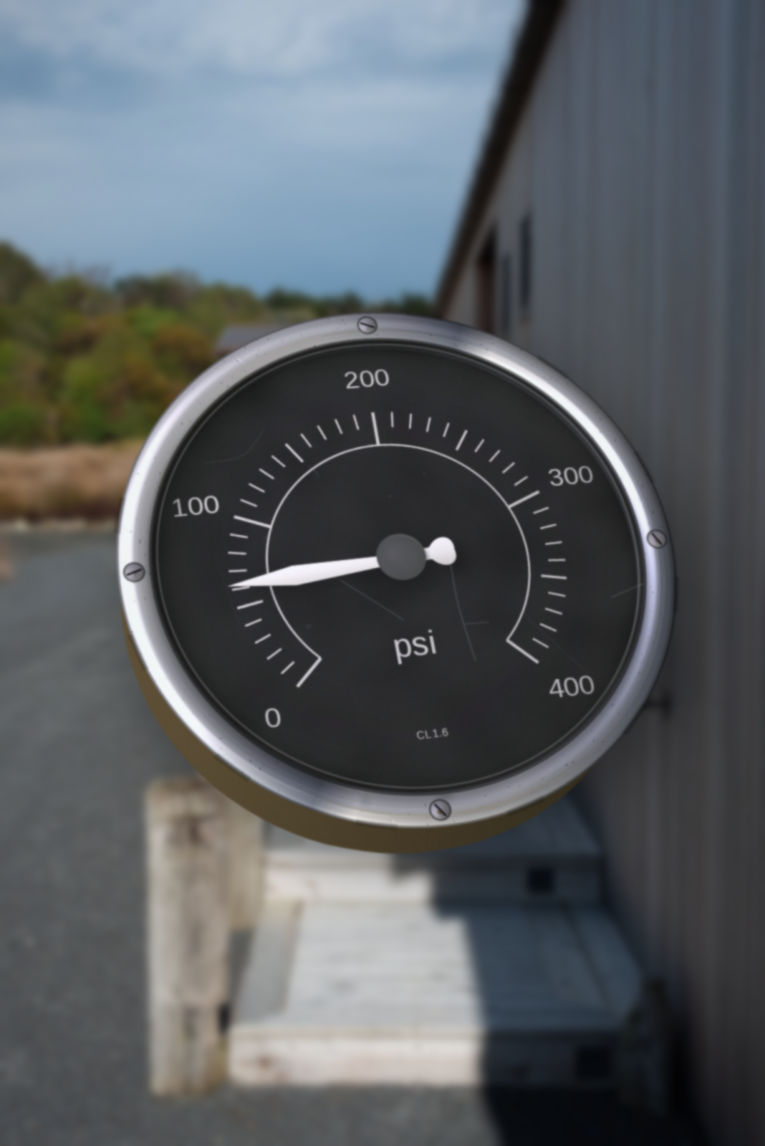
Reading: psi 60
